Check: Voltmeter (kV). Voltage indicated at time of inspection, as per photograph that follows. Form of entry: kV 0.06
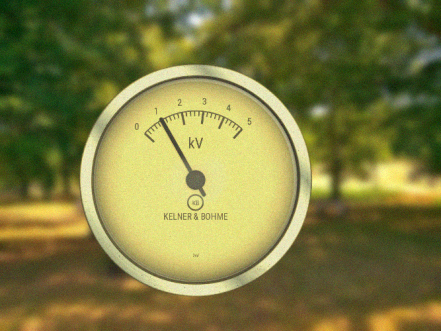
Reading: kV 1
